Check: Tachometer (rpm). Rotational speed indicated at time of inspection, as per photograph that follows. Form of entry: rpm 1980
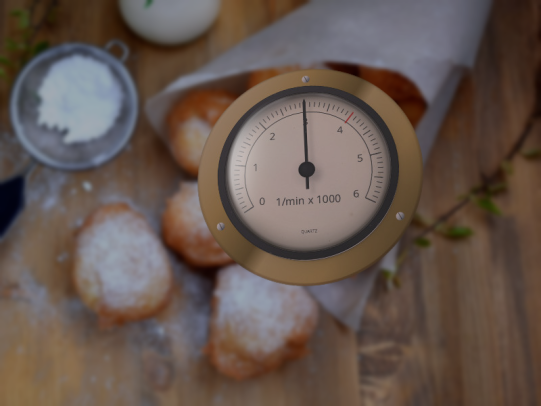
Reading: rpm 3000
